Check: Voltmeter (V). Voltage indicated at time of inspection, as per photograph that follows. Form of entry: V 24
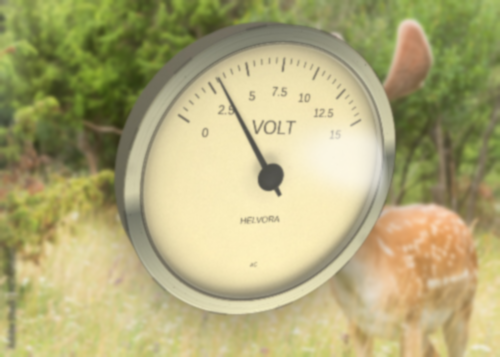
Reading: V 3
